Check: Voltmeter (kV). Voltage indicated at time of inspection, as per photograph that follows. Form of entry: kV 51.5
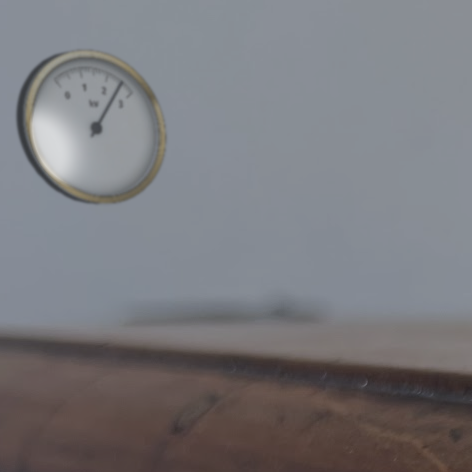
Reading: kV 2.5
